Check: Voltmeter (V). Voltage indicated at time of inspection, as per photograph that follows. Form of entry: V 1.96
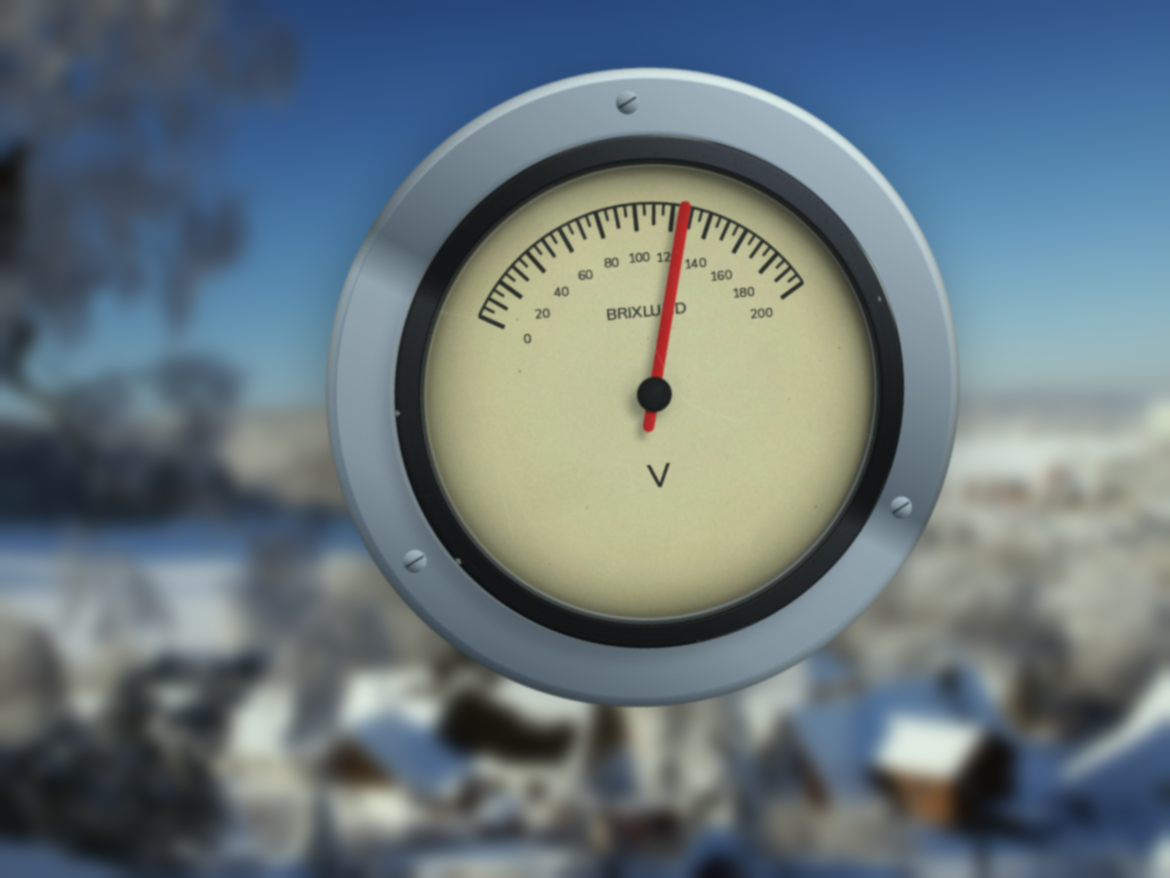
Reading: V 125
